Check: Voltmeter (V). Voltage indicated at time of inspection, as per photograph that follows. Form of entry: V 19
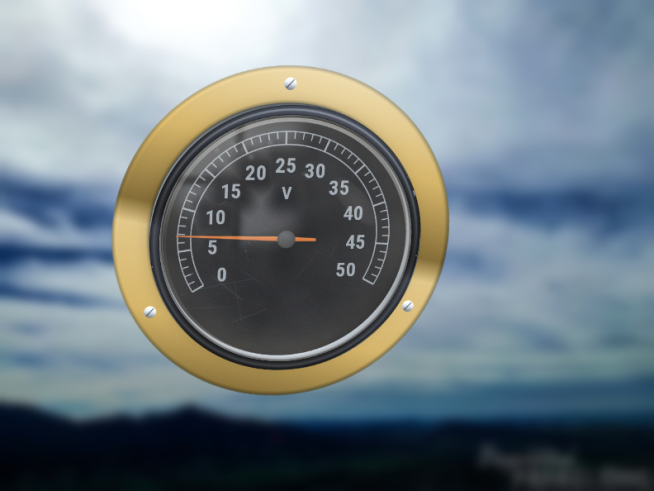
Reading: V 7
